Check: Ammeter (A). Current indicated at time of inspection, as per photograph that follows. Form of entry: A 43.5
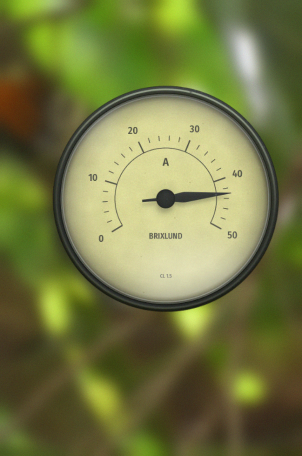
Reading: A 43
